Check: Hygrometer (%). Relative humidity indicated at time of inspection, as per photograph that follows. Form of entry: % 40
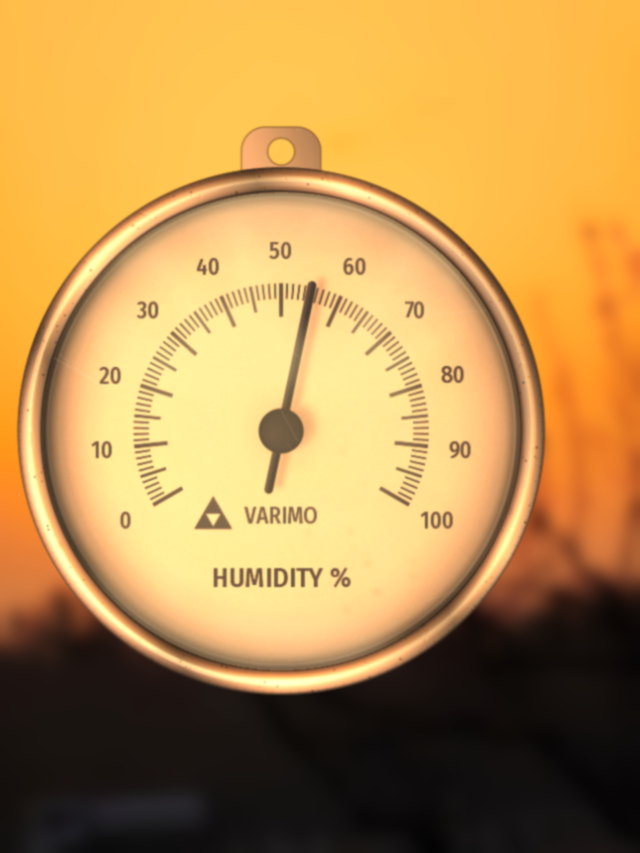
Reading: % 55
